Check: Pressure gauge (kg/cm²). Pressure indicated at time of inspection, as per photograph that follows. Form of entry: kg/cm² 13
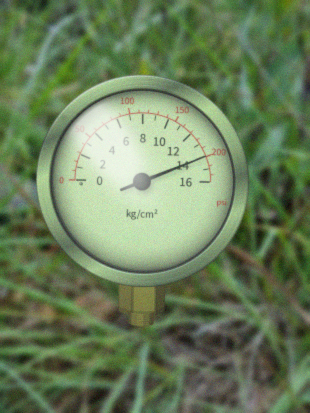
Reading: kg/cm² 14
